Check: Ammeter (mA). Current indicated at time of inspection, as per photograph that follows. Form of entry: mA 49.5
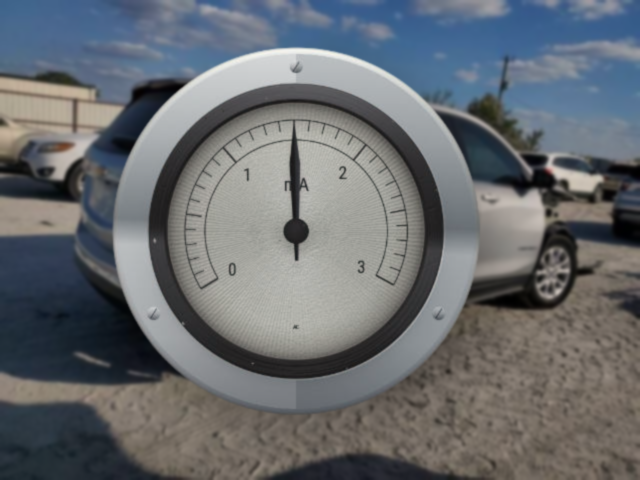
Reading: mA 1.5
